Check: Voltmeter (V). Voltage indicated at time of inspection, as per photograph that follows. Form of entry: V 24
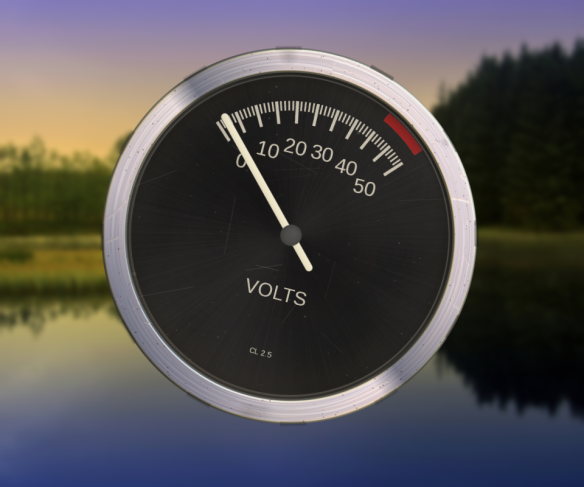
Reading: V 2
